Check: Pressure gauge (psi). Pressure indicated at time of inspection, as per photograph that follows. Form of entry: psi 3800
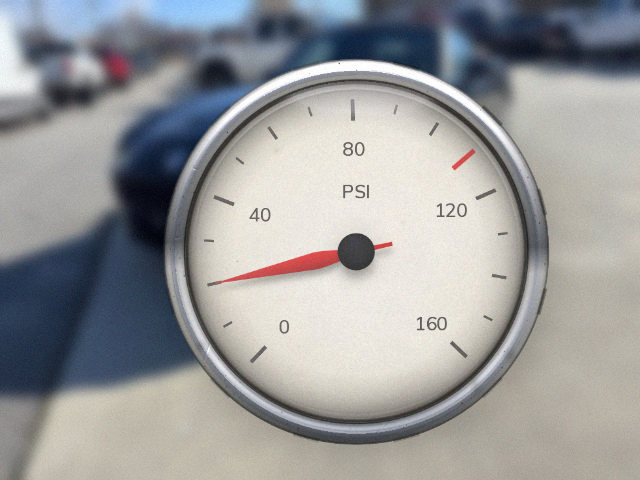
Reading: psi 20
